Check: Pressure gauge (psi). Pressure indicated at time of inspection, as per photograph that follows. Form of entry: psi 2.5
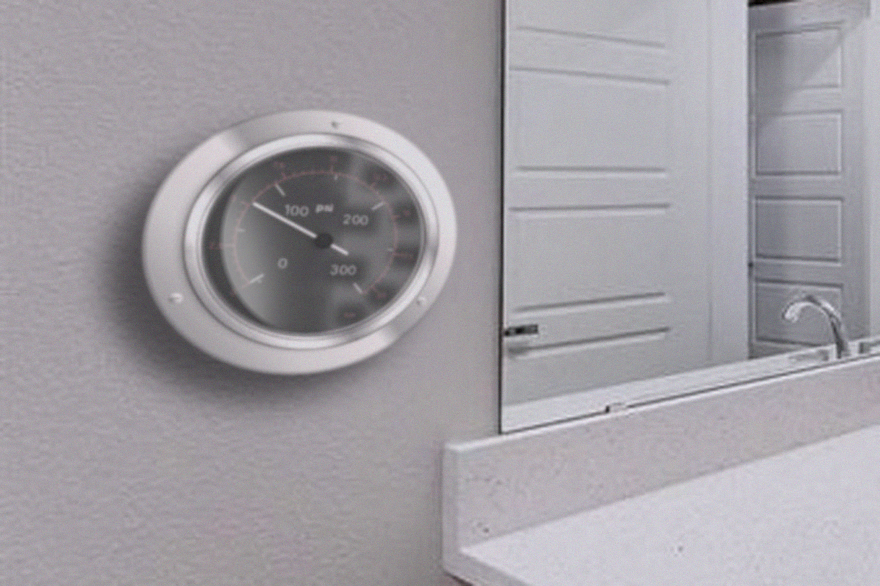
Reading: psi 75
